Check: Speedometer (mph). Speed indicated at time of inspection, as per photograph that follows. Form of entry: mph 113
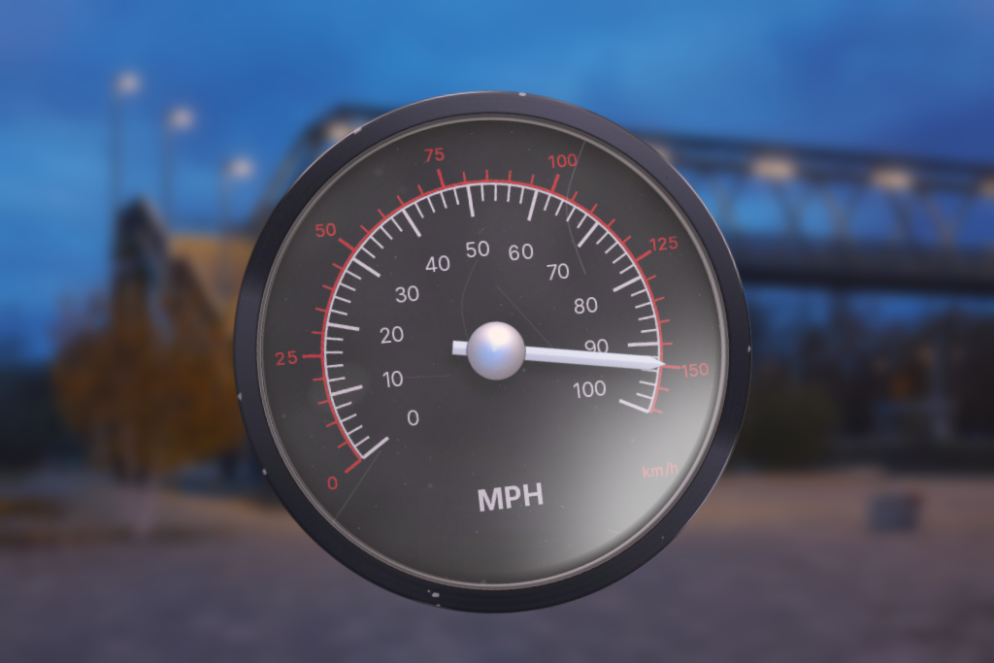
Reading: mph 93
